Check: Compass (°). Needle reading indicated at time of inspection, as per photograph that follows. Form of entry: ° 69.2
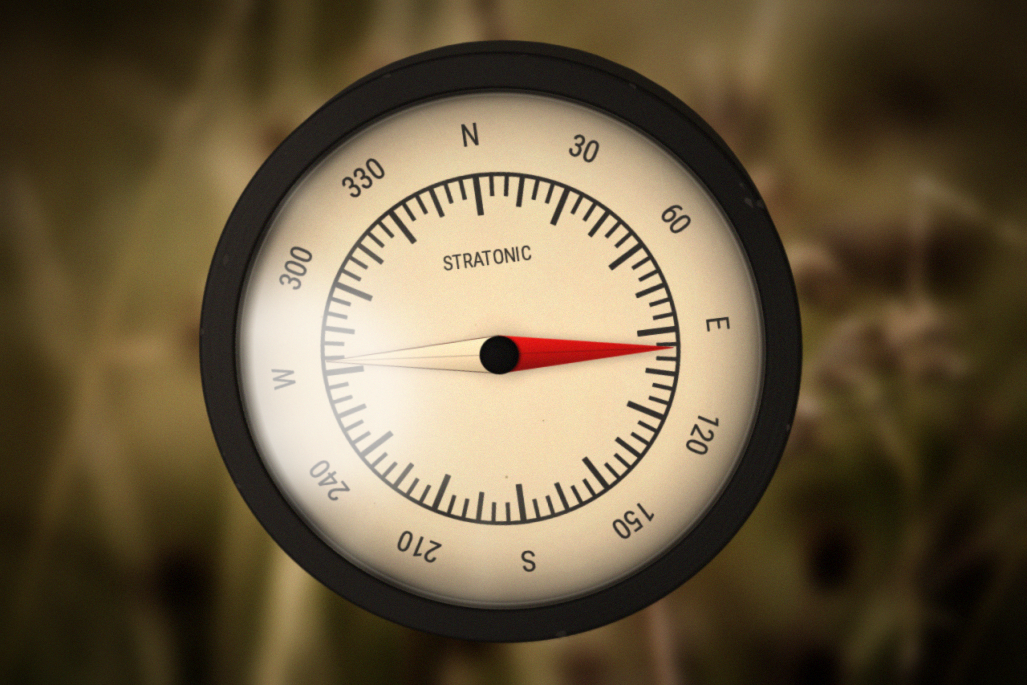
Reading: ° 95
